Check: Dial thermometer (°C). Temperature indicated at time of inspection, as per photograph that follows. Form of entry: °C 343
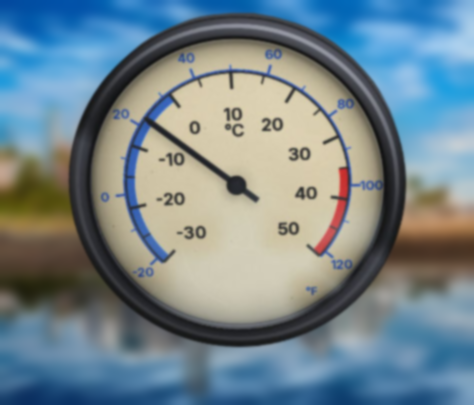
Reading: °C -5
